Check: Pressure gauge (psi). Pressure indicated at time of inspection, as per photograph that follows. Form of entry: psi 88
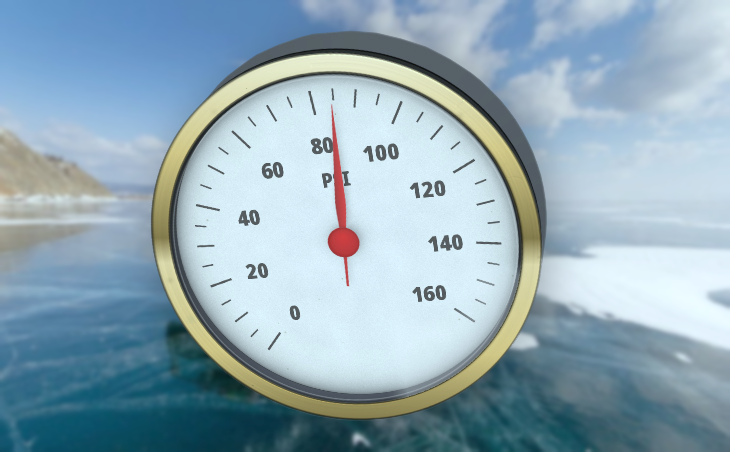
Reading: psi 85
